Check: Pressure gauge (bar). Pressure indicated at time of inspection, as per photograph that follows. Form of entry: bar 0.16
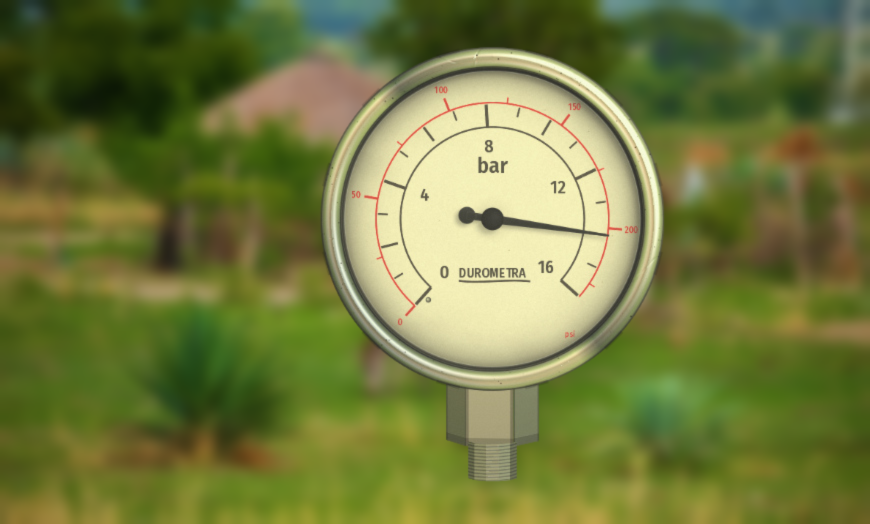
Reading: bar 14
